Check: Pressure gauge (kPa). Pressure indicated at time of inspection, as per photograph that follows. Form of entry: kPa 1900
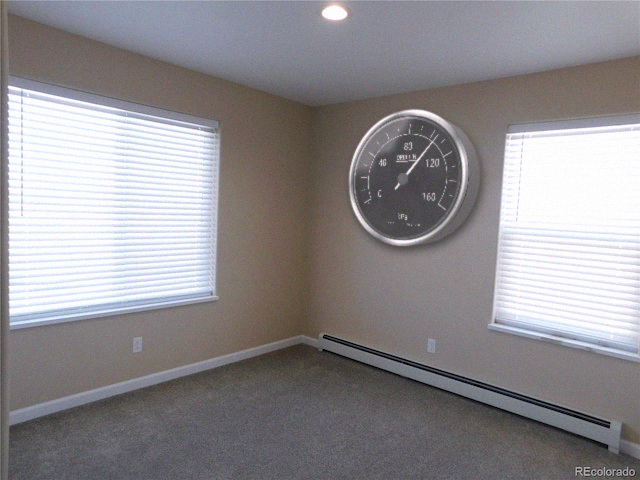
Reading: kPa 105
